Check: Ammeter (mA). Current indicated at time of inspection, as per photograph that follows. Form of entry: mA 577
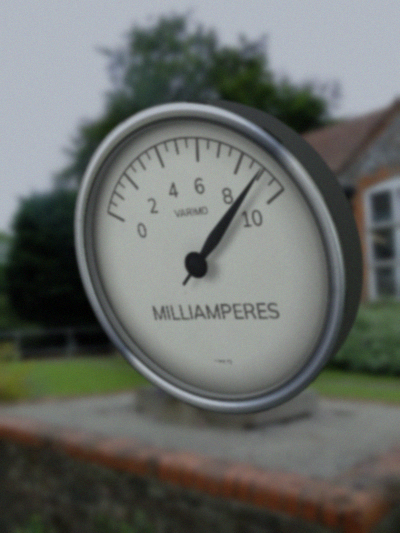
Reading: mA 9
